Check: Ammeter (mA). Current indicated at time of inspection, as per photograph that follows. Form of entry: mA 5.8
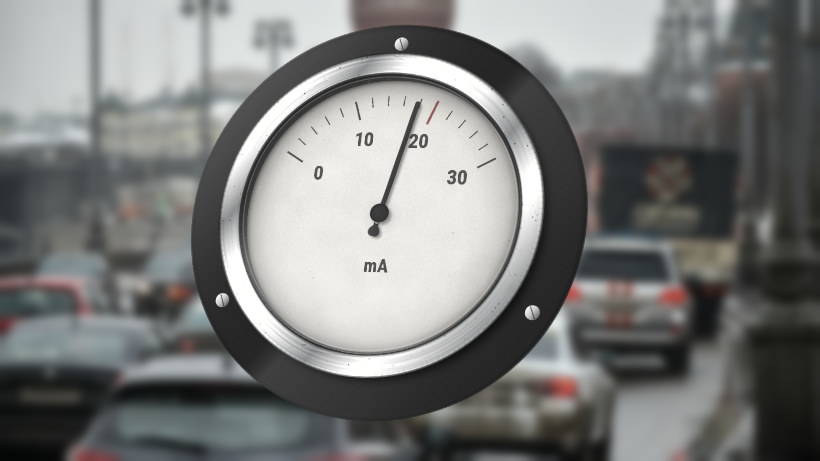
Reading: mA 18
